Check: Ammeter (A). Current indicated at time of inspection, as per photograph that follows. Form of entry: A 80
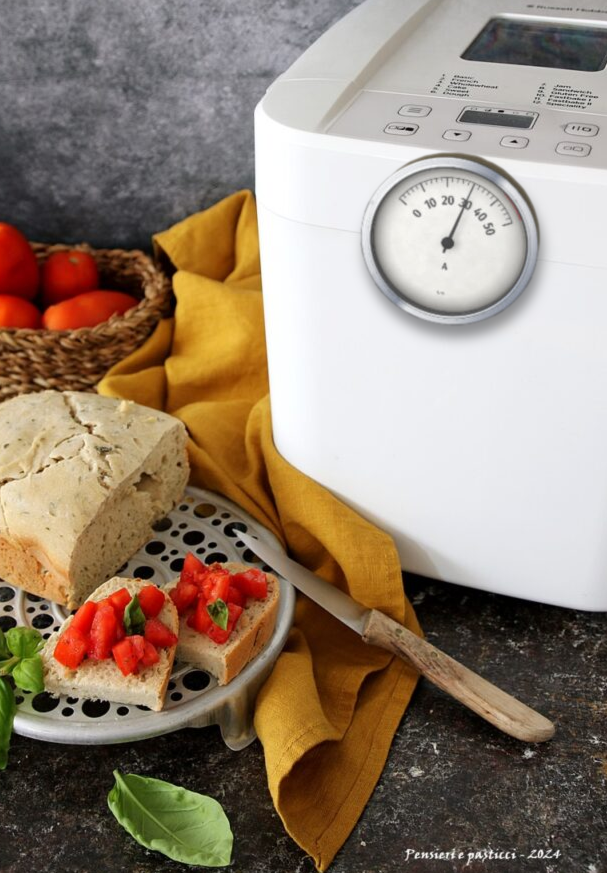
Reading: A 30
